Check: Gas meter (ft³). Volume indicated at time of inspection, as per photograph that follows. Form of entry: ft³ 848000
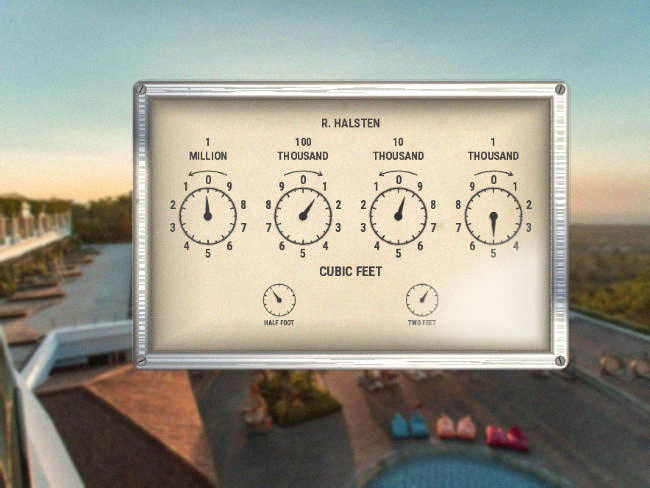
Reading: ft³ 9500
